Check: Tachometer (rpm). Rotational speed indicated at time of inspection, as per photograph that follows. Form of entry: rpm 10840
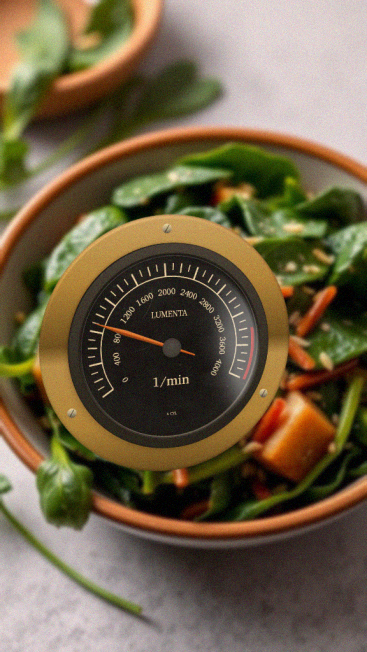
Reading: rpm 900
